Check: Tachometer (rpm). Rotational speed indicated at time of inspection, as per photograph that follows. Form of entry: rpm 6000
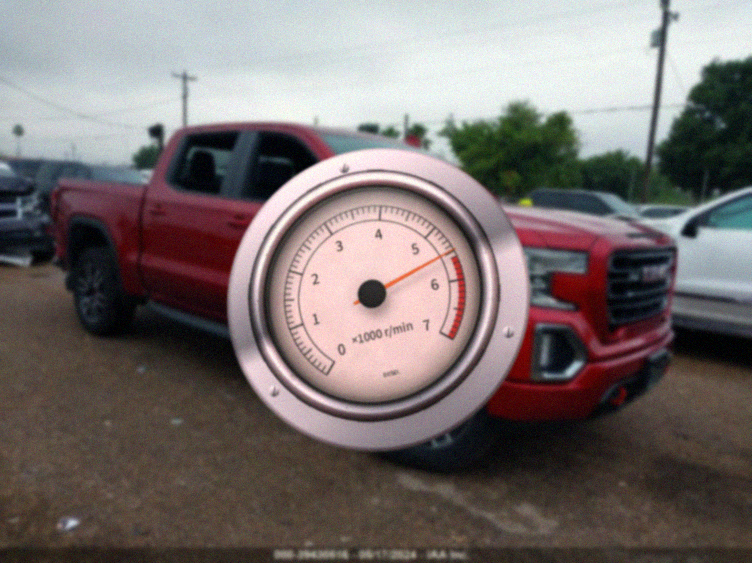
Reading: rpm 5500
